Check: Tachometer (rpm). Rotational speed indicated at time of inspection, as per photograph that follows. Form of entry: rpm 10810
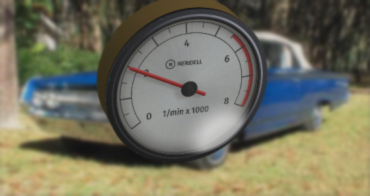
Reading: rpm 2000
